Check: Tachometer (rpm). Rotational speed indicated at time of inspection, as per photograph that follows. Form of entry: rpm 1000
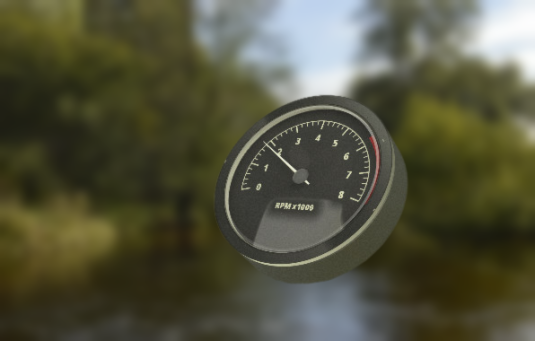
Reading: rpm 1800
